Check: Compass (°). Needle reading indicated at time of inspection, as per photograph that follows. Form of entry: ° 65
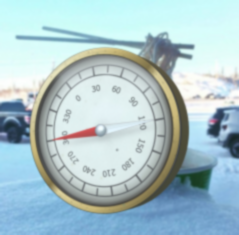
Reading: ° 300
